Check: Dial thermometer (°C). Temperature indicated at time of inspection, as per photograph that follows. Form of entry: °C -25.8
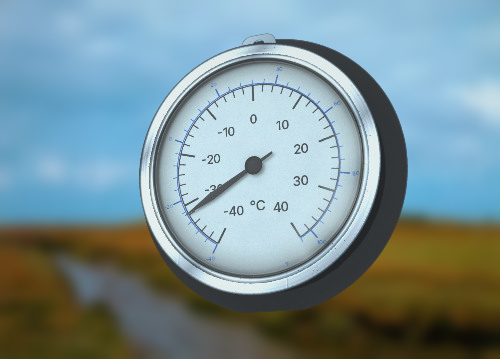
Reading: °C -32
